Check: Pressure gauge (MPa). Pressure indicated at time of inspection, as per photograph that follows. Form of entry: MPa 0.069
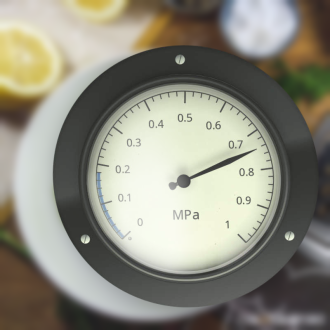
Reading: MPa 0.74
